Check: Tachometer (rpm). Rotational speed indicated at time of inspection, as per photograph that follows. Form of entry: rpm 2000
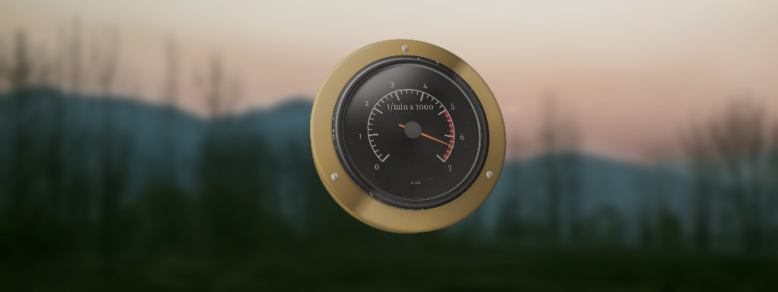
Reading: rpm 6400
